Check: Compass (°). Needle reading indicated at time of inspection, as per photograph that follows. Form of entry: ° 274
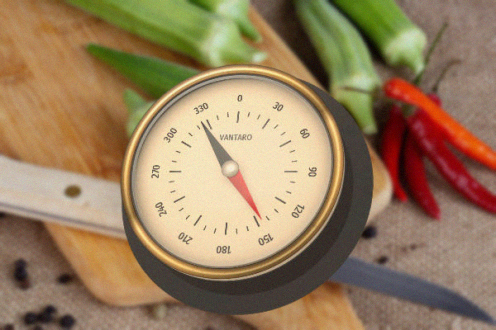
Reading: ° 145
